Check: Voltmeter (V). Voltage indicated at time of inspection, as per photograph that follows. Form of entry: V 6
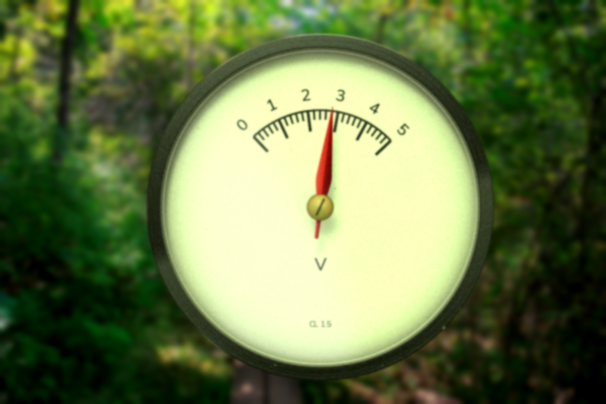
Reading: V 2.8
